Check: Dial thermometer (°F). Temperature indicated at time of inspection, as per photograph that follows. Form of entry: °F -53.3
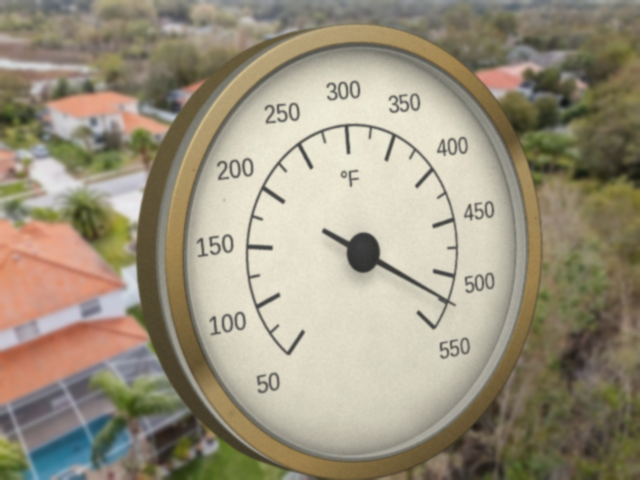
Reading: °F 525
